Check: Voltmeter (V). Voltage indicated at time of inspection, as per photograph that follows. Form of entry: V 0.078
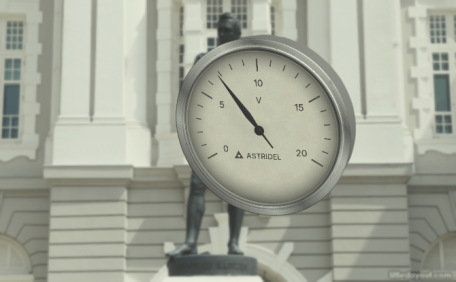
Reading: V 7
